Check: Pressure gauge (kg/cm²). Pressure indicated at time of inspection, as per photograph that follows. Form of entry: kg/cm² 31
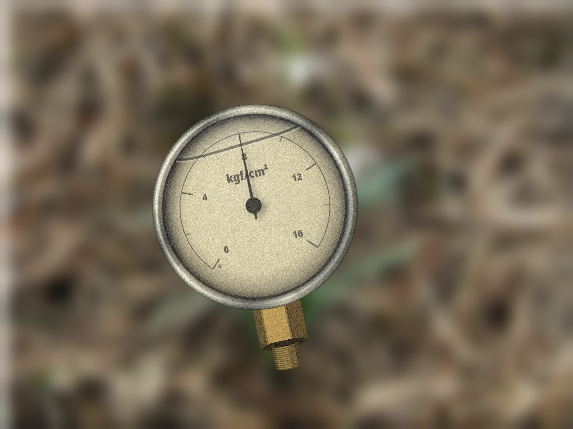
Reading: kg/cm² 8
